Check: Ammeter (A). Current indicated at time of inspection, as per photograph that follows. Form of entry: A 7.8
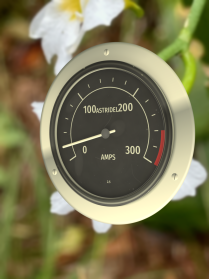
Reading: A 20
